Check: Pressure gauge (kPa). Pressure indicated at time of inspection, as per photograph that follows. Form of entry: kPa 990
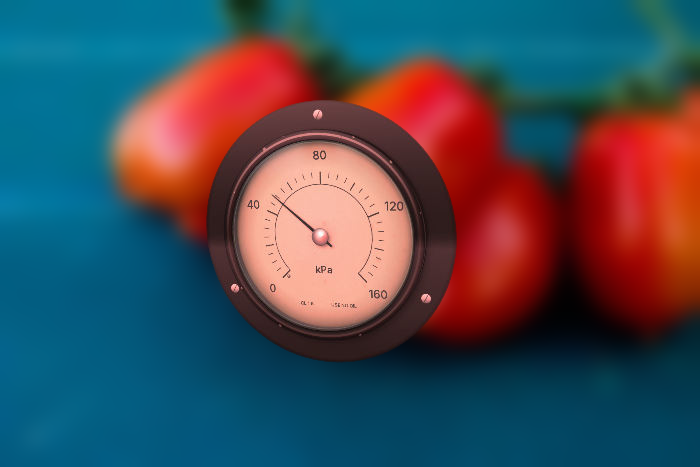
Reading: kPa 50
